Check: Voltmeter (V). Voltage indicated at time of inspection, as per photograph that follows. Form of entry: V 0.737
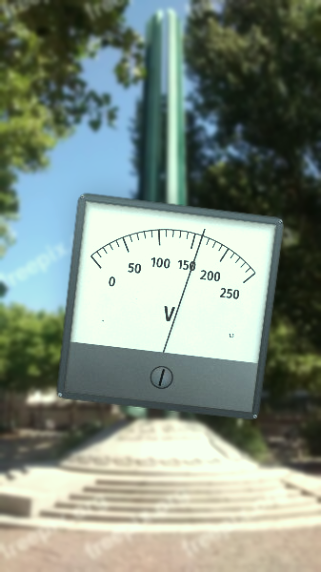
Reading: V 160
